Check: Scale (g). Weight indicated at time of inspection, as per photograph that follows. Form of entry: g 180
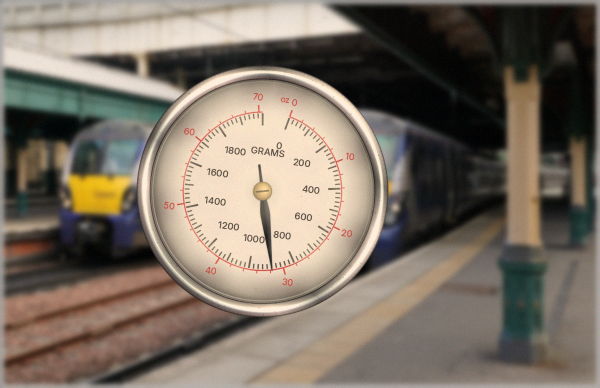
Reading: g 900
